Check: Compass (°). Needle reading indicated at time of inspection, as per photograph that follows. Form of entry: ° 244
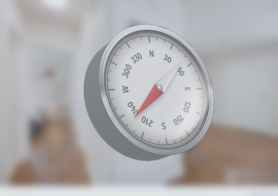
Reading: ° 230
